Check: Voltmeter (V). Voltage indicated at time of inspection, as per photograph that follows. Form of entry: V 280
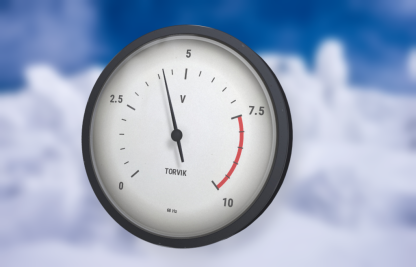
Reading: V 4.25
